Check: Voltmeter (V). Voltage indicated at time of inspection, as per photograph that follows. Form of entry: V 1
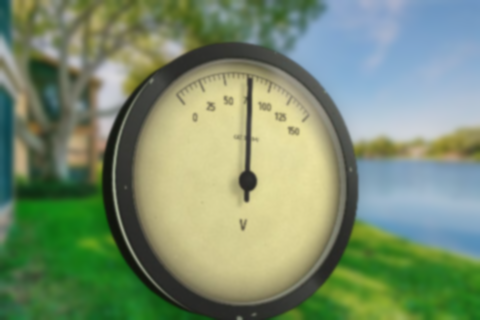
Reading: V 75
